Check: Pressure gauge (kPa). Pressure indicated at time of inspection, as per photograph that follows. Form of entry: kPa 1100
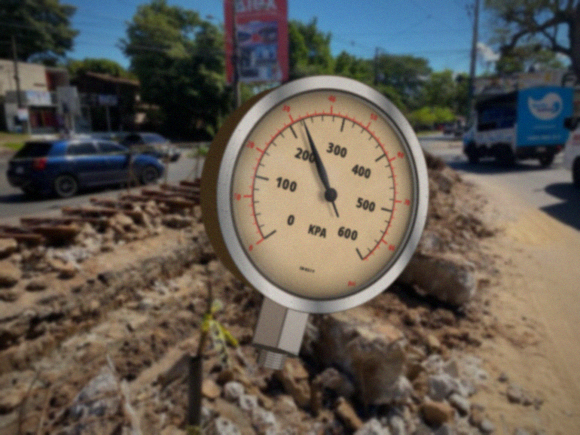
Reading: kPa 220
